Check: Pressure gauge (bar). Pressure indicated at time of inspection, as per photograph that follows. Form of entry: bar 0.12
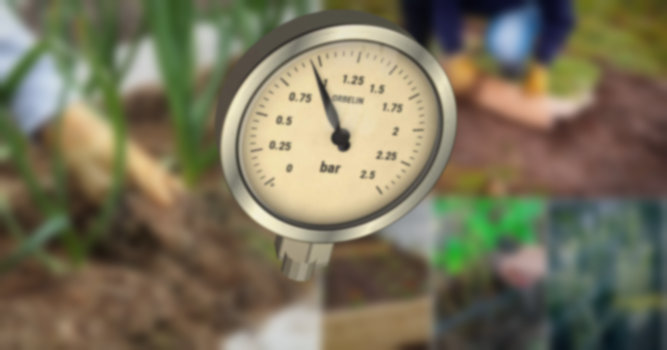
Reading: bar 0.95
